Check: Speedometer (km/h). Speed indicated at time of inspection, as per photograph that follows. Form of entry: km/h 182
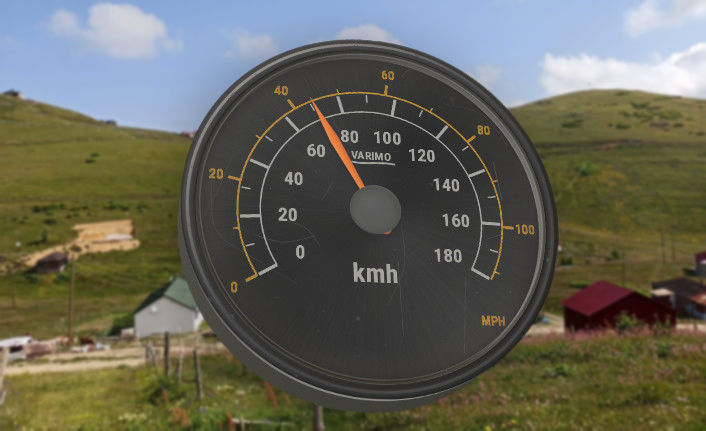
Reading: km/h 70
